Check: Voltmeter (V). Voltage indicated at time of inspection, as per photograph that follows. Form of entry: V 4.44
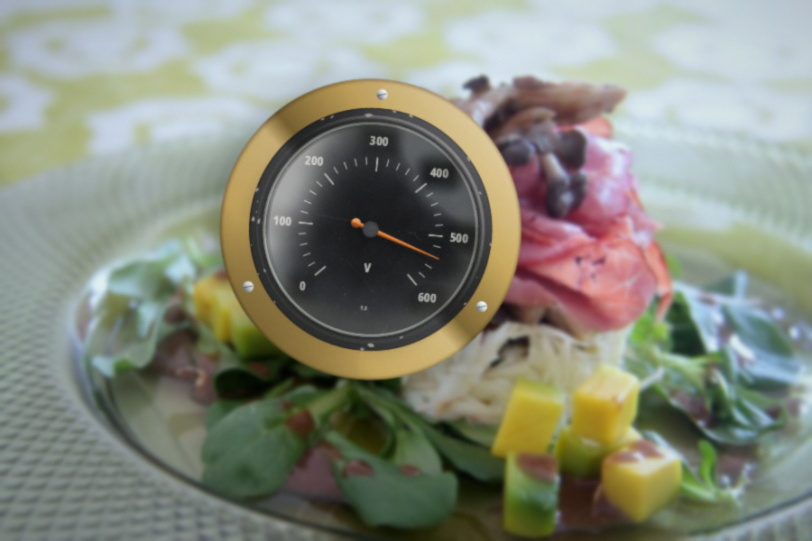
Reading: V 540
